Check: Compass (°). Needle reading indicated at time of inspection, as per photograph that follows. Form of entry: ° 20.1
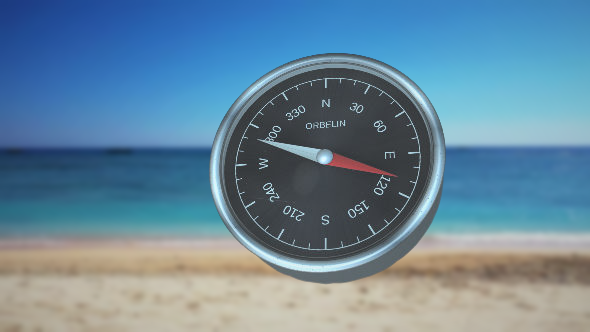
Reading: ° 110
